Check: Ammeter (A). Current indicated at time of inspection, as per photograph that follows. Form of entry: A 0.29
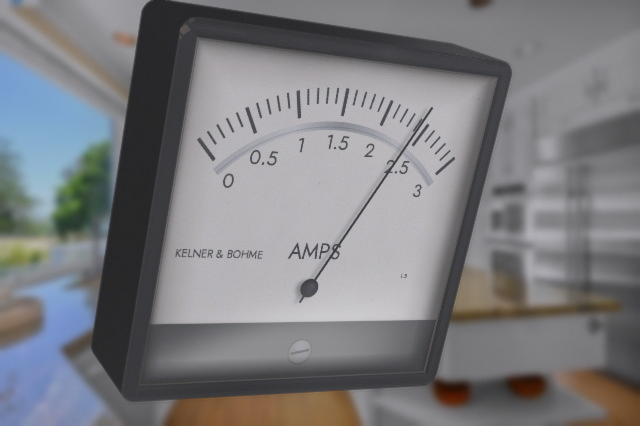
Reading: A 2.4
